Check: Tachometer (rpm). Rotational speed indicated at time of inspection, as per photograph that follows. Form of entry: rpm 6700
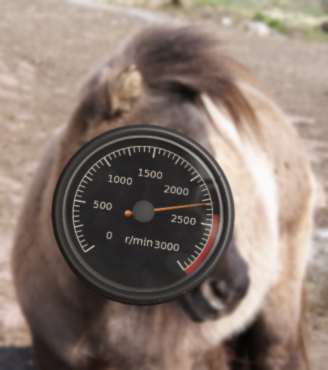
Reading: rpm 2300
